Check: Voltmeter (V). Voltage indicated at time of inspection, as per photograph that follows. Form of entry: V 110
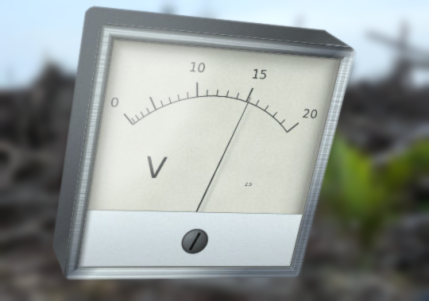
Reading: V 15
